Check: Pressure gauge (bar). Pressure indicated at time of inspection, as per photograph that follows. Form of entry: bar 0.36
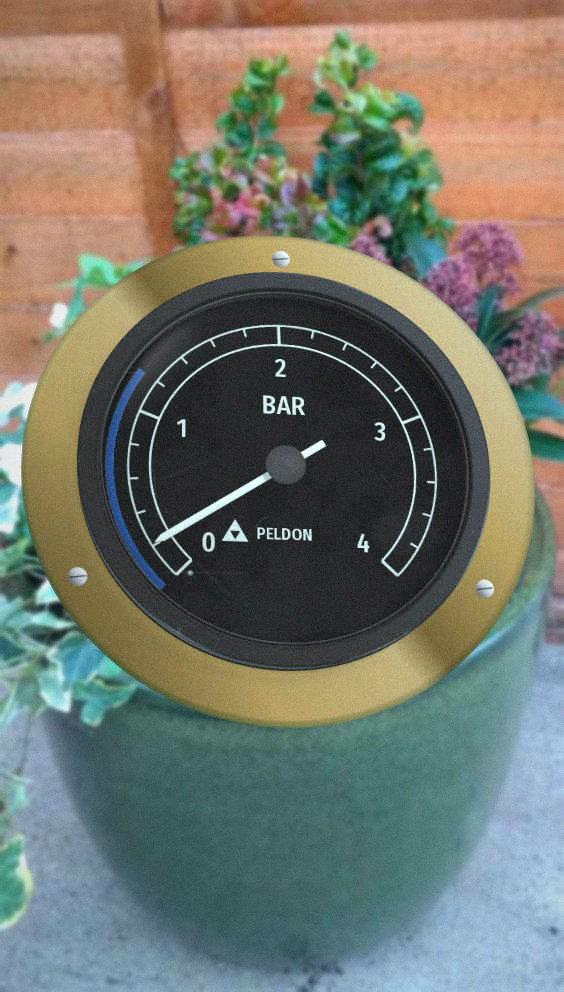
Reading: bar 0.2
